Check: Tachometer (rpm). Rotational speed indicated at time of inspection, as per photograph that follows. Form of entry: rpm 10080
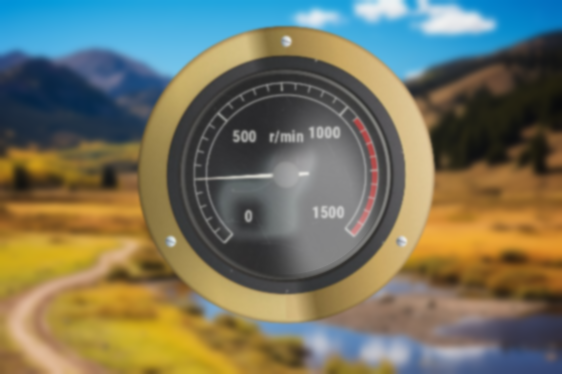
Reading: rpm 250
